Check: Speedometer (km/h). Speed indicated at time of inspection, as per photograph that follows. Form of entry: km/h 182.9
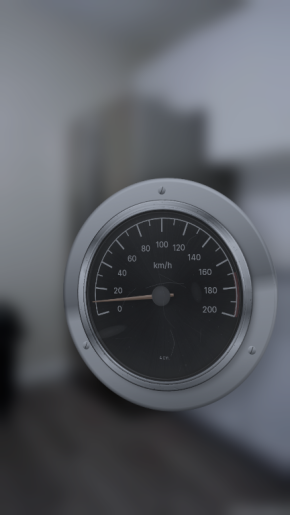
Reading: km/h 10
